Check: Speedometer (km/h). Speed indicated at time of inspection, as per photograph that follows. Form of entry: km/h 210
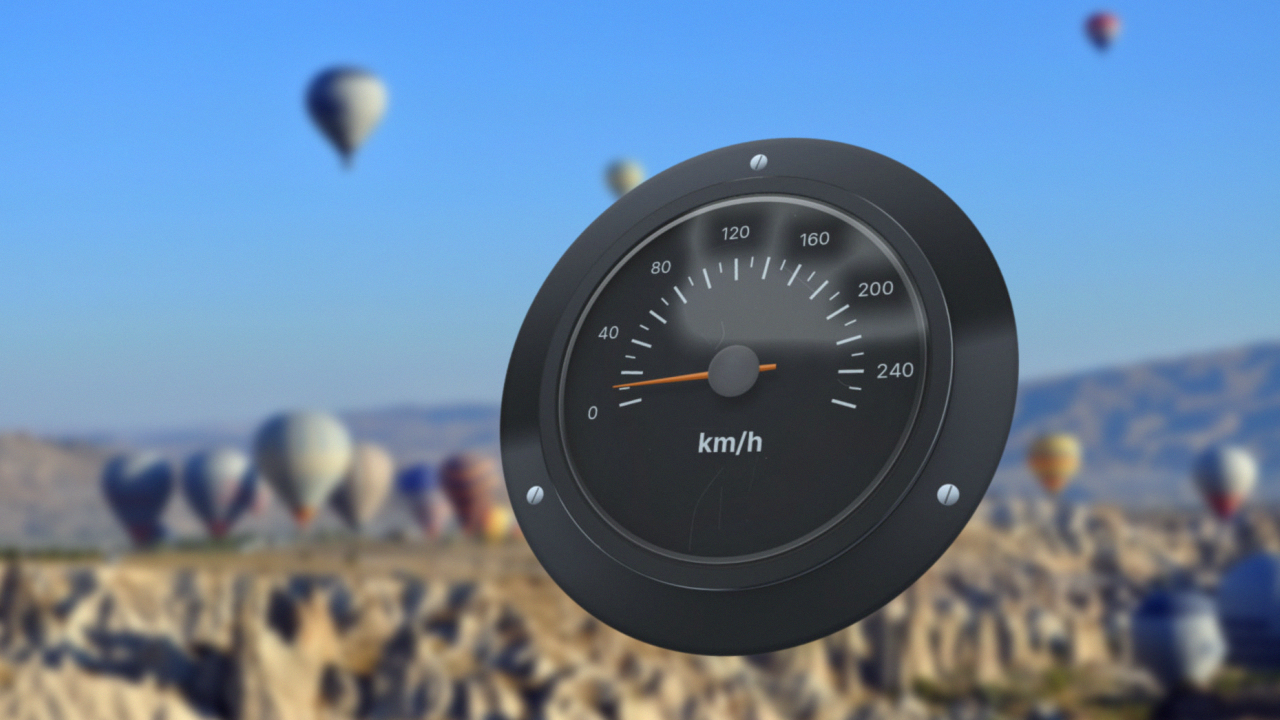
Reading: km/h 10
